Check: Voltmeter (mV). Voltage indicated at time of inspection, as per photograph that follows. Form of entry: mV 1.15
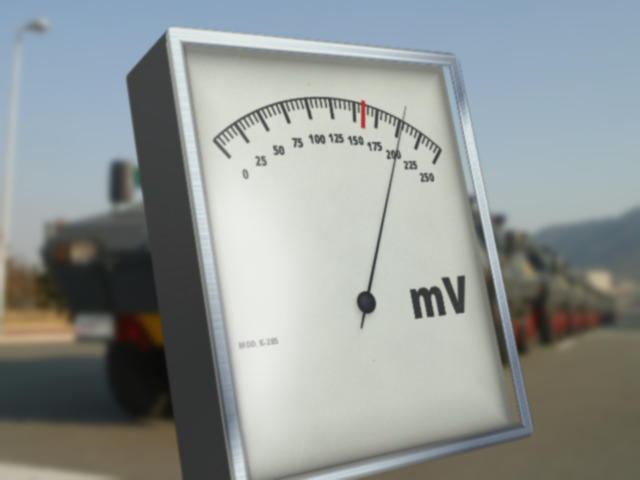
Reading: mV 200
